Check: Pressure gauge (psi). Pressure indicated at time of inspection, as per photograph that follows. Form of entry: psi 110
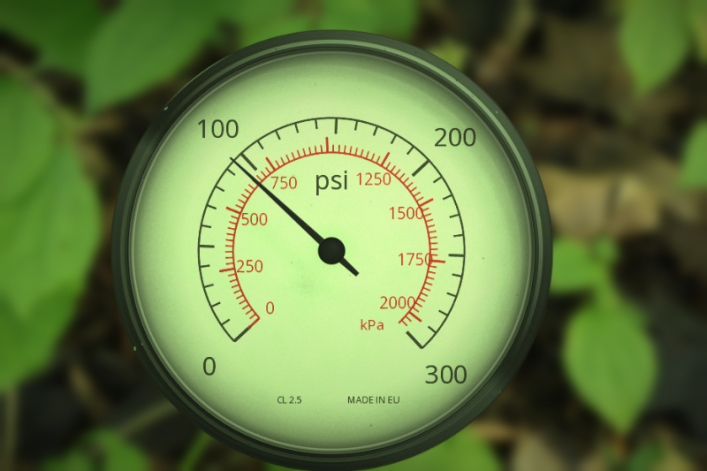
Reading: psi 95
